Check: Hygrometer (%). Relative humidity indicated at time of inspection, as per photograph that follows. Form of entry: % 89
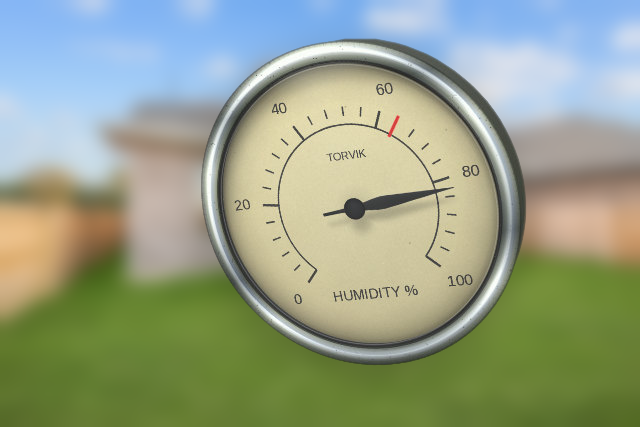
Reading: % 82
